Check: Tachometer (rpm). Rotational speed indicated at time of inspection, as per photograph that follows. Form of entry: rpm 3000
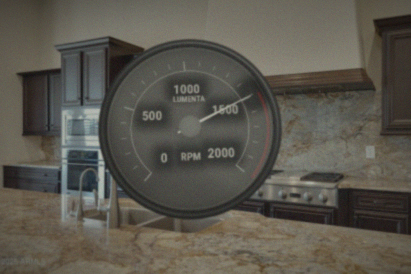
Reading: rpm 1500
